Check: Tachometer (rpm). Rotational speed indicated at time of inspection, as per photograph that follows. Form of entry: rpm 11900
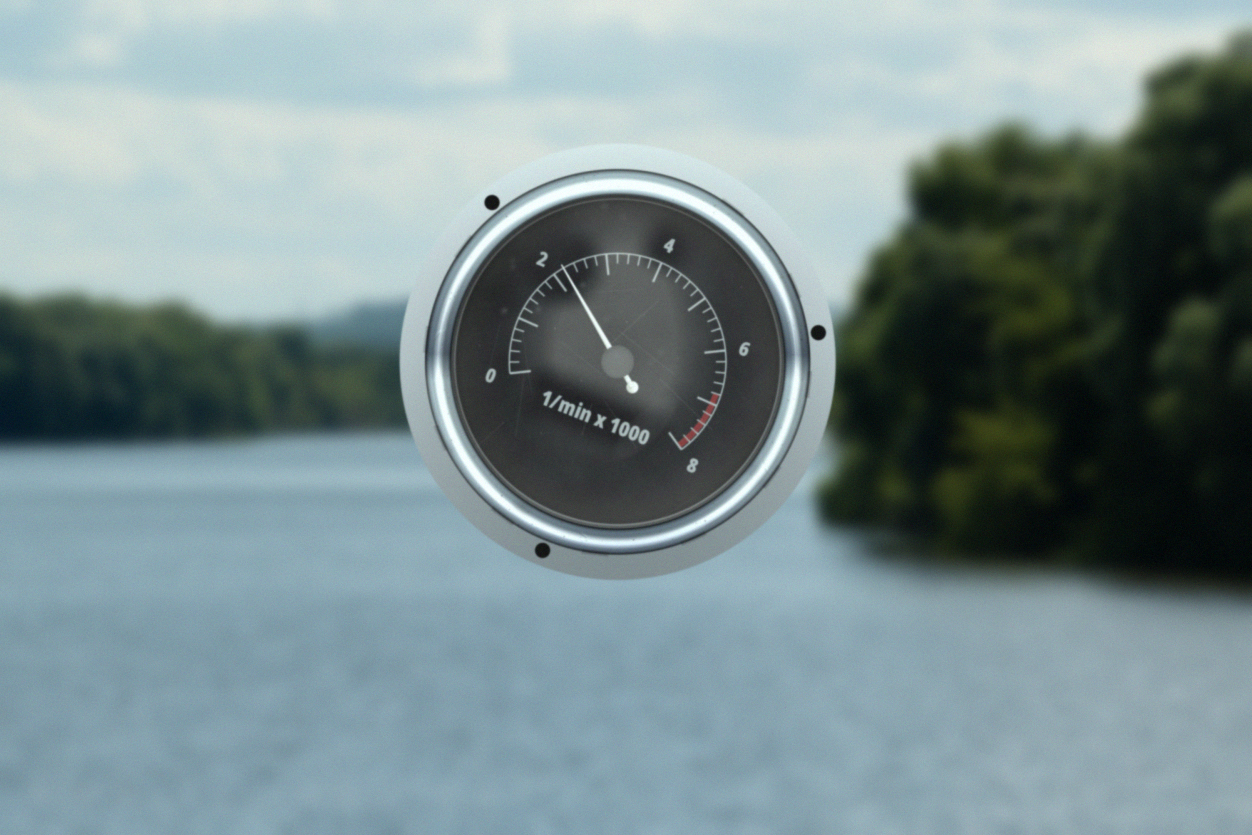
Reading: rpm 2200
